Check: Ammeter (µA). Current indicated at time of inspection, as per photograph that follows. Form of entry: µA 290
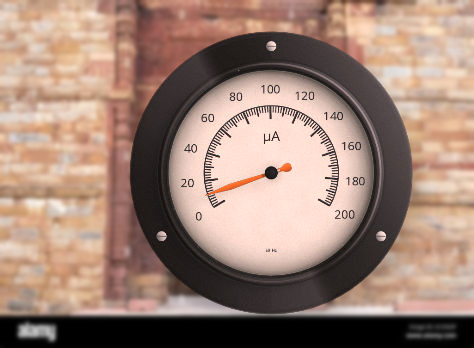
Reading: µA 10
